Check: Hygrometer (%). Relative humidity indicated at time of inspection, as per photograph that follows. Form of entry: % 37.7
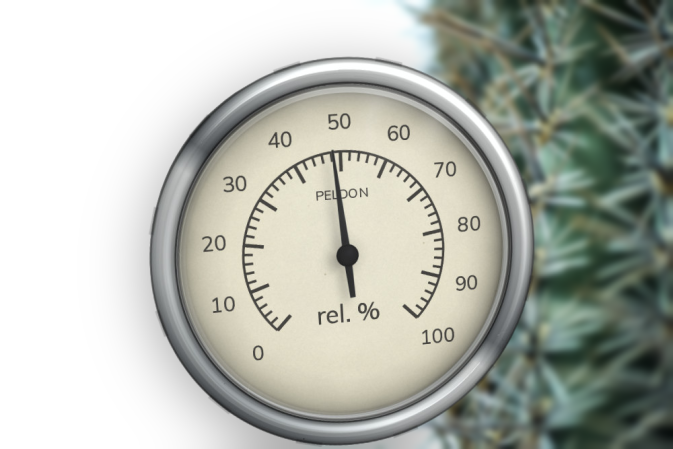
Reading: % 48
